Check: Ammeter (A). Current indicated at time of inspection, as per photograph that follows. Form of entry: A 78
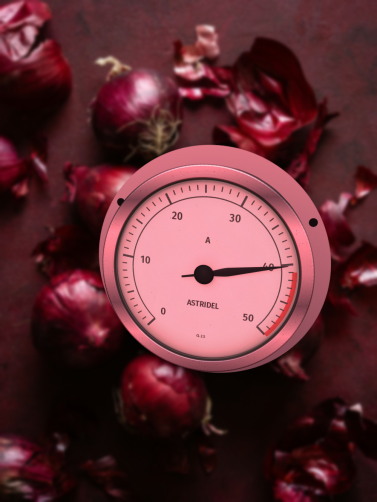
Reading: A 40
